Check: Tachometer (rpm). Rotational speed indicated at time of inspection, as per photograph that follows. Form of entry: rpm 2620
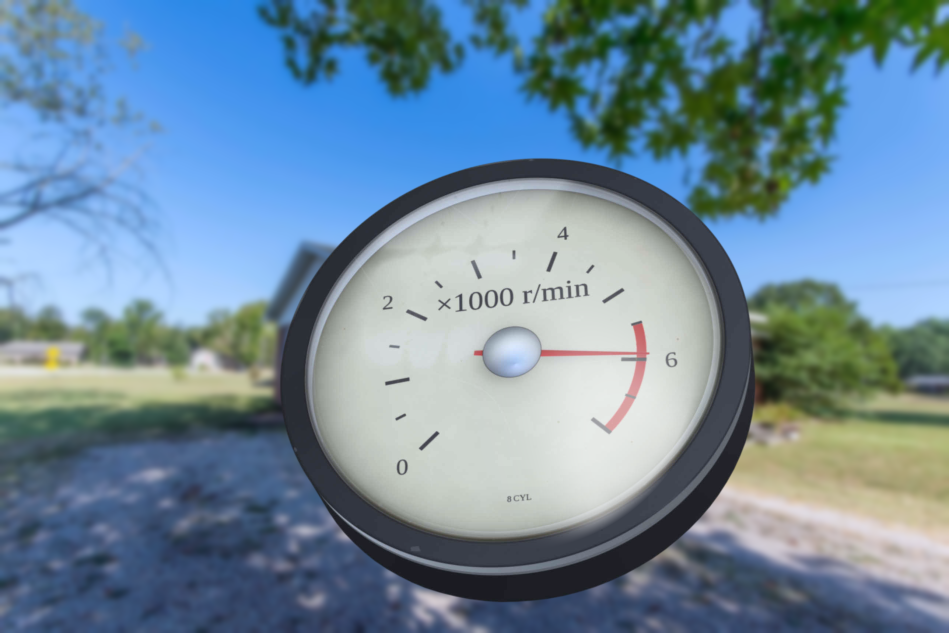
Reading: rpm 6000
